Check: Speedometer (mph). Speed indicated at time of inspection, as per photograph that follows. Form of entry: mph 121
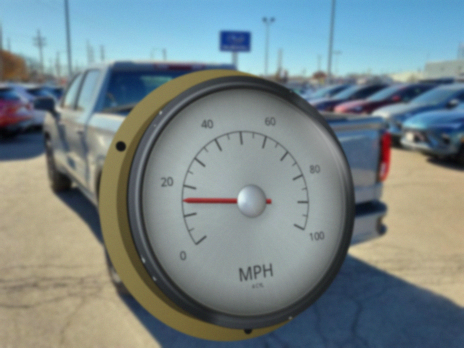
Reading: mph 15
